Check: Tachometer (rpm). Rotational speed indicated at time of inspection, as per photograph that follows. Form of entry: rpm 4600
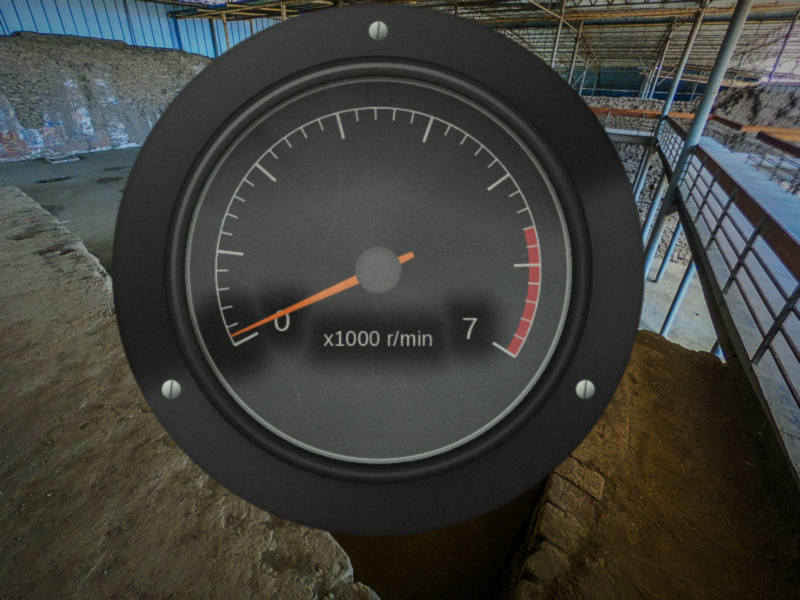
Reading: rpm 100
